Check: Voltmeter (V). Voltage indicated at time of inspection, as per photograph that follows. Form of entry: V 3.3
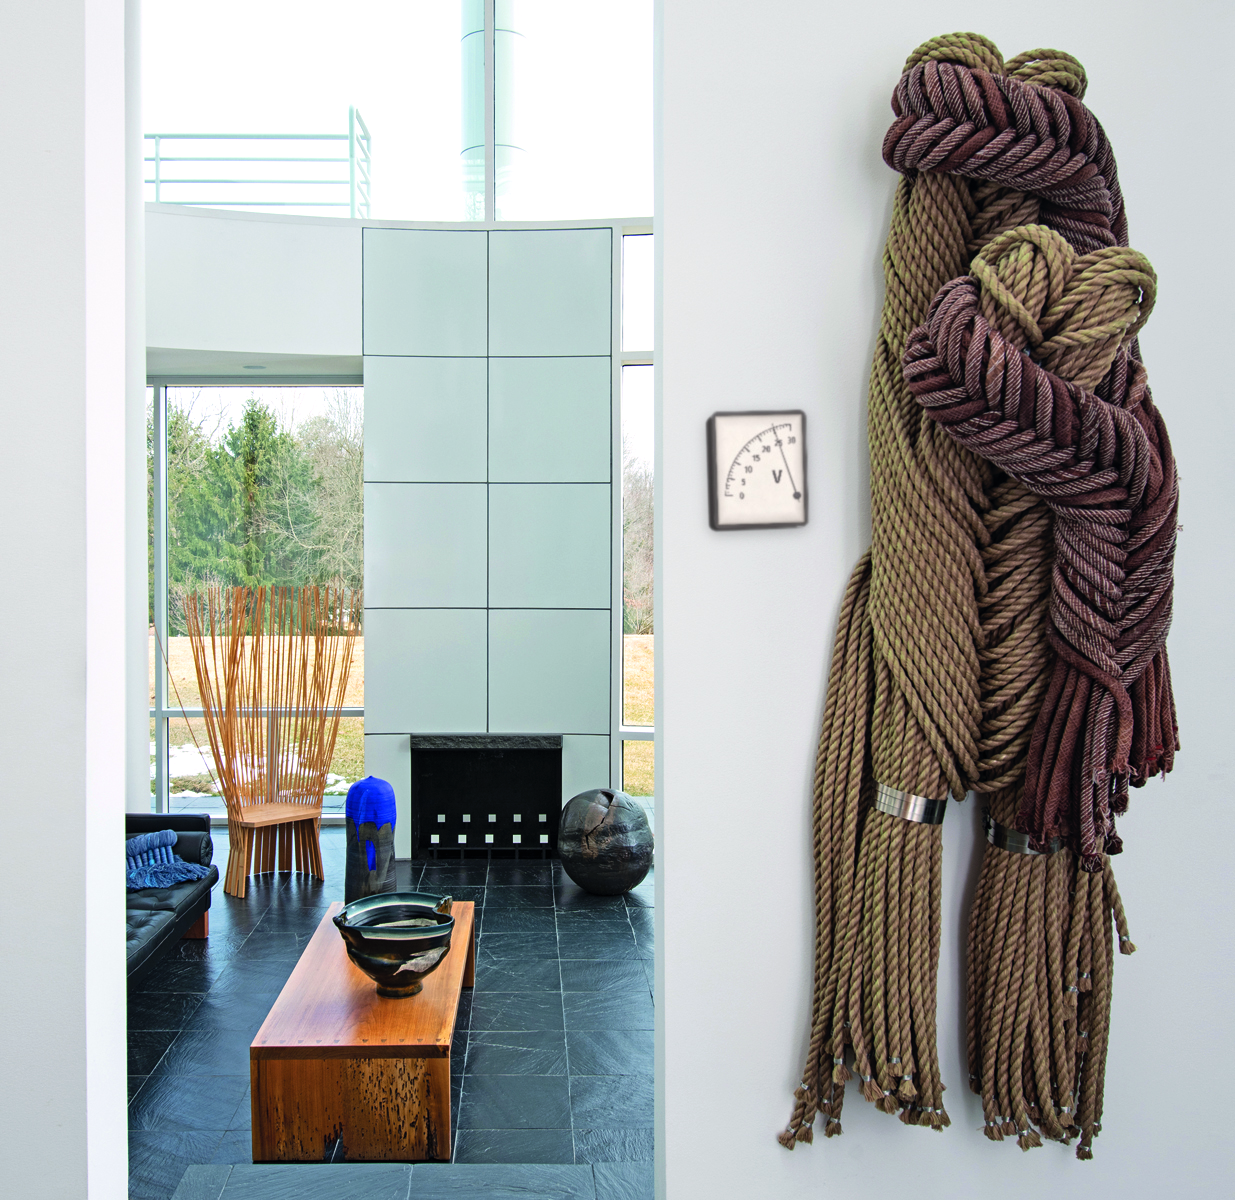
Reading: V 25
